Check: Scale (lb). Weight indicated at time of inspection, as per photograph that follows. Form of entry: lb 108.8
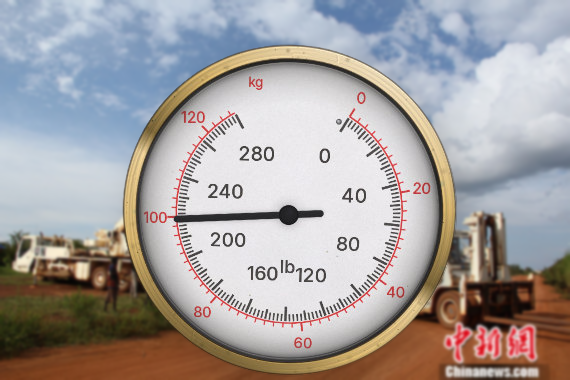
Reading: lb 220
